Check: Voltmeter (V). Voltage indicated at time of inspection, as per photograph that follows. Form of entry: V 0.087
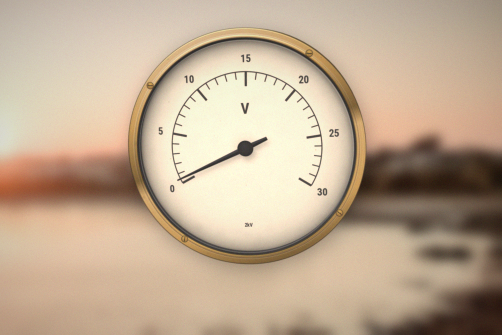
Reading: V 0.5
